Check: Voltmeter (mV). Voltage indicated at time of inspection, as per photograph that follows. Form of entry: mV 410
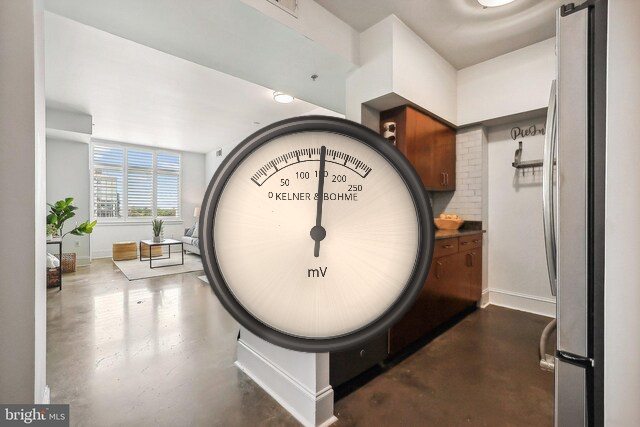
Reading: mV 150
